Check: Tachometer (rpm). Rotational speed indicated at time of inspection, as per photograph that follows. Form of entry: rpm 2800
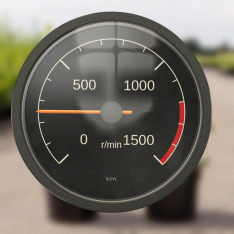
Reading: rpm 250
